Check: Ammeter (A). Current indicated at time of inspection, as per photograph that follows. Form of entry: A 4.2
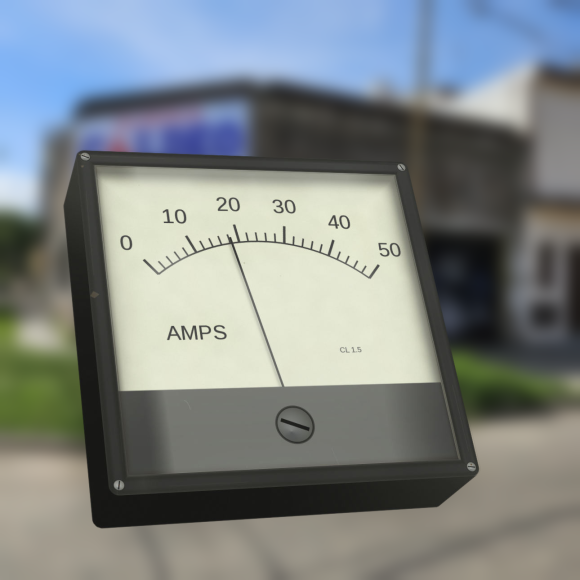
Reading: A 18
